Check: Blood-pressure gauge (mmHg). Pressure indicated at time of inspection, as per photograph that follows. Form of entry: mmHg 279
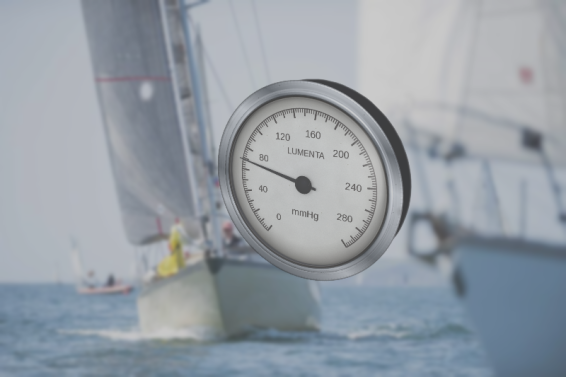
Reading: mmHg 70
